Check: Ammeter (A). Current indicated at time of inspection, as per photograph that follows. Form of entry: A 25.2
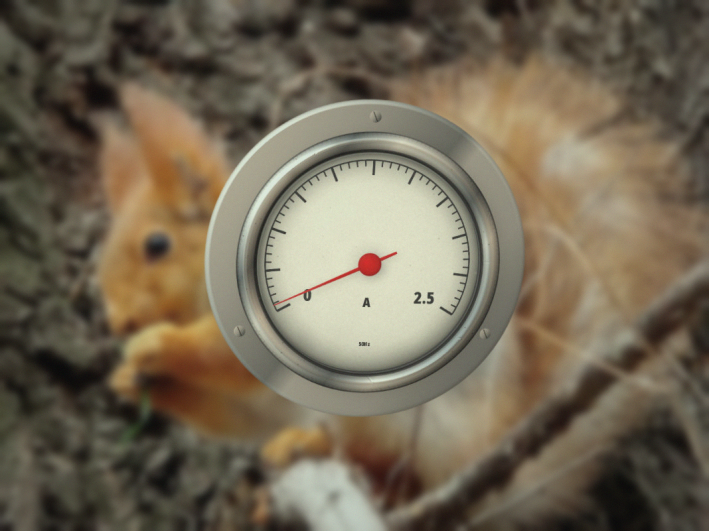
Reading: A 0.05
